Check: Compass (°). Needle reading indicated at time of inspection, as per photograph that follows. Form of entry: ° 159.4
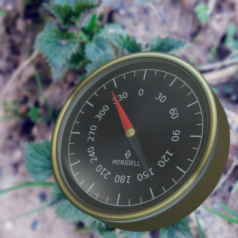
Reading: ° 325
